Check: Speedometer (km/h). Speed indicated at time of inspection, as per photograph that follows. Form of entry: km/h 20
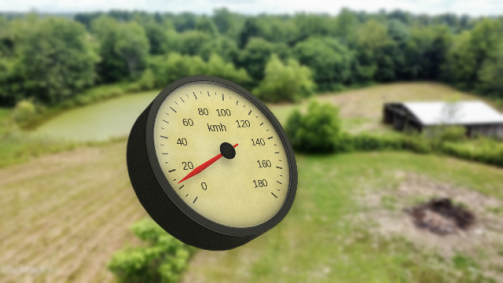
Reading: km/h 12.5
